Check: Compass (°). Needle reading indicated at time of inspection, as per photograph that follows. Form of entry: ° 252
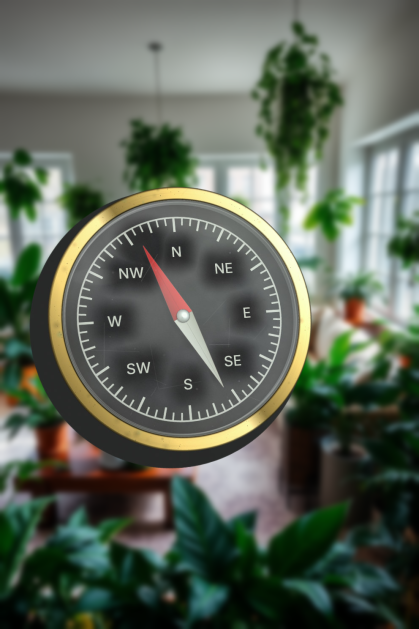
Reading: ° 335
